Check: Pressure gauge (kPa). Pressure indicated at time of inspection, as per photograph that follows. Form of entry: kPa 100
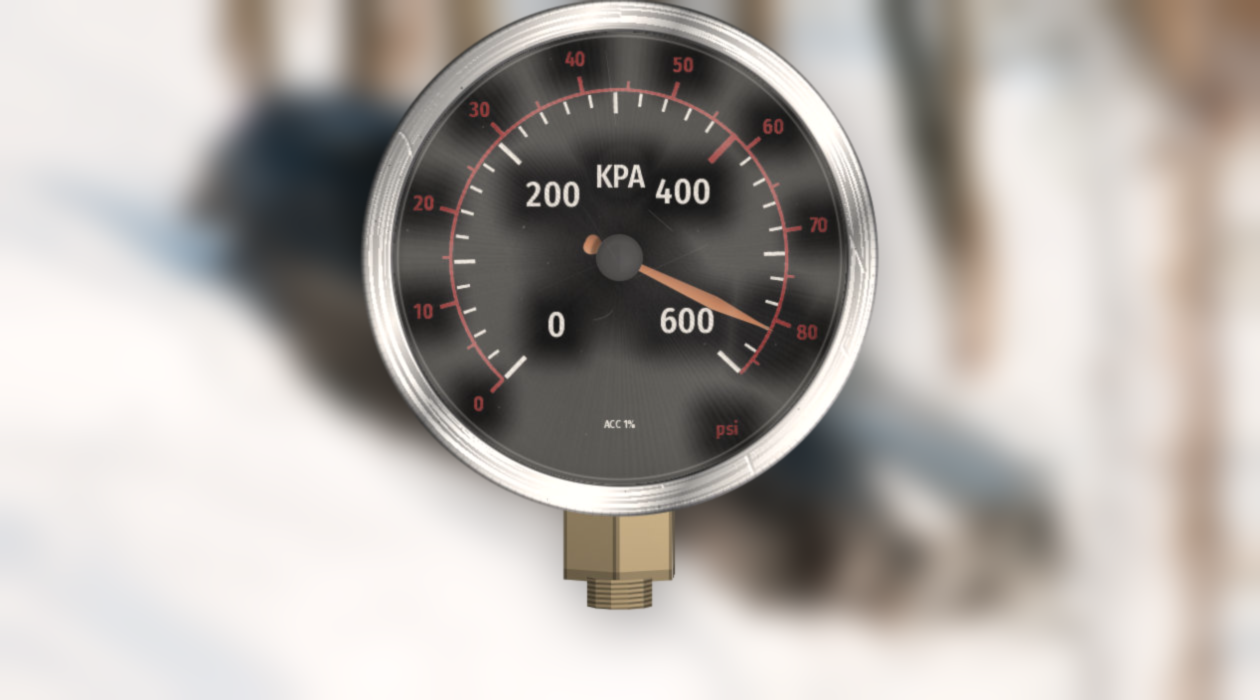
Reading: kPa 560
